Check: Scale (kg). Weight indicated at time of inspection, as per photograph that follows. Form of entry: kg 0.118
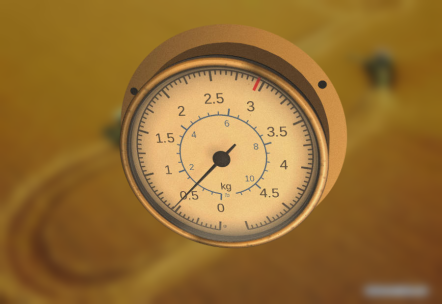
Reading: kg 0.55
